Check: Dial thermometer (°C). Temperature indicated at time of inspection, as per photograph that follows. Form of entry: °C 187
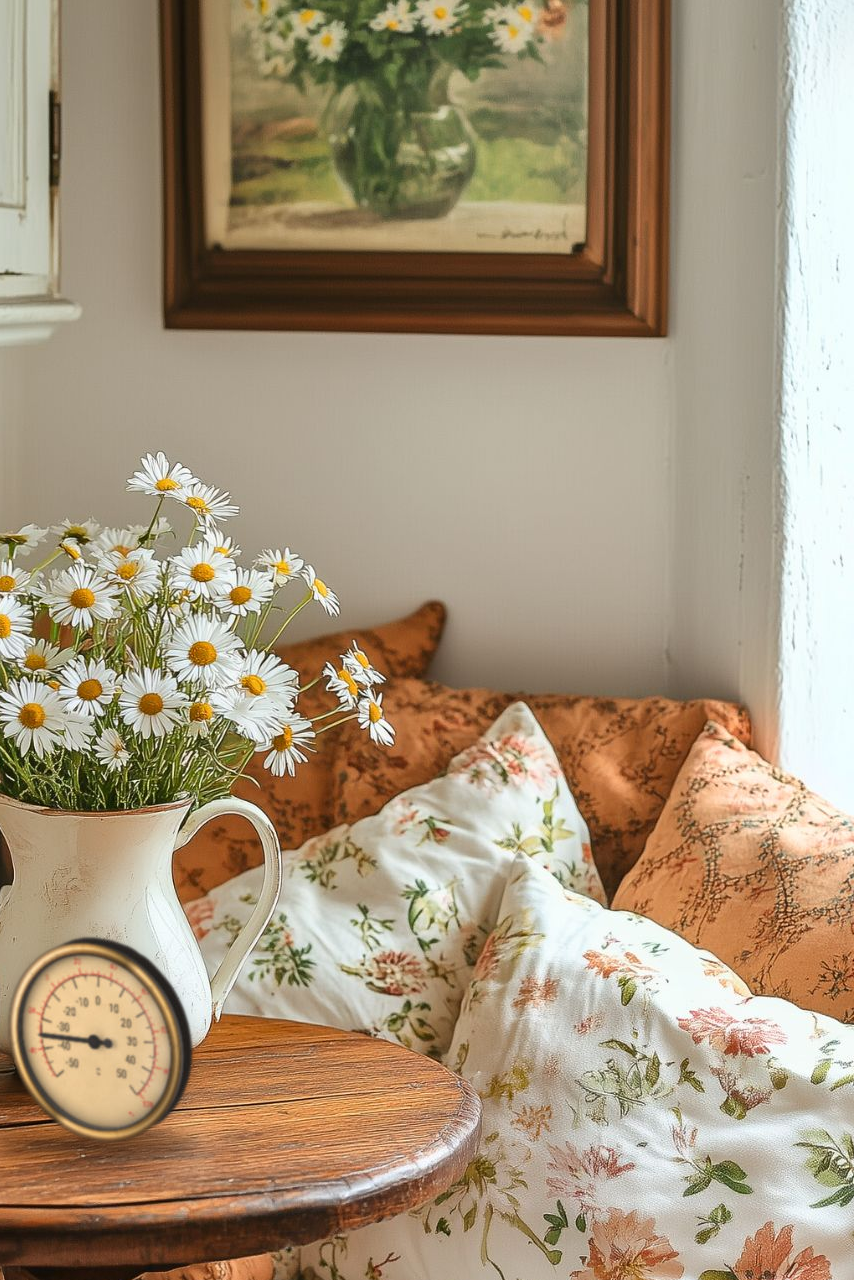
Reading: °C -35
